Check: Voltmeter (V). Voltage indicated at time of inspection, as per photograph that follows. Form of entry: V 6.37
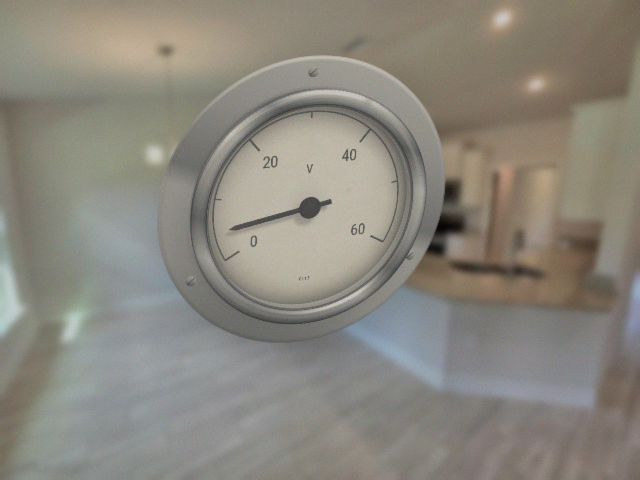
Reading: V 5
